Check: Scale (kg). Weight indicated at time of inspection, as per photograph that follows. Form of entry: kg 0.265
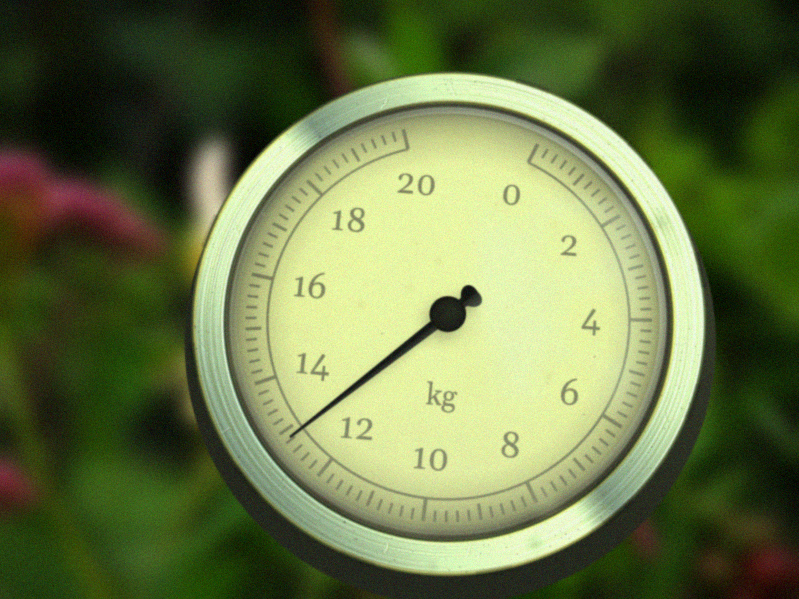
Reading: kg 12.8
